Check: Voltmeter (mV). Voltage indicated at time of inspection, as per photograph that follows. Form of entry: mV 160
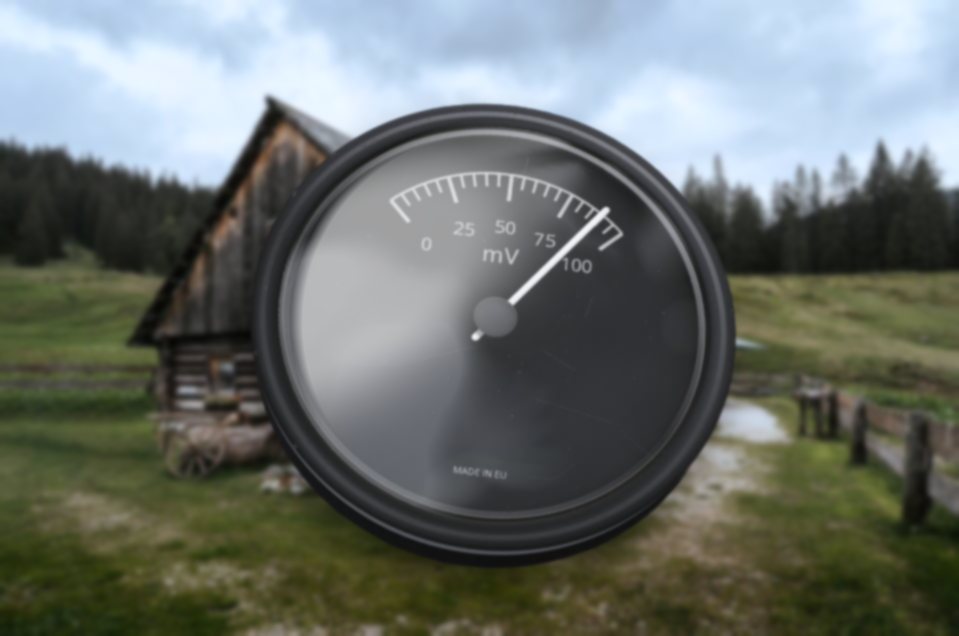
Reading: mV 90
